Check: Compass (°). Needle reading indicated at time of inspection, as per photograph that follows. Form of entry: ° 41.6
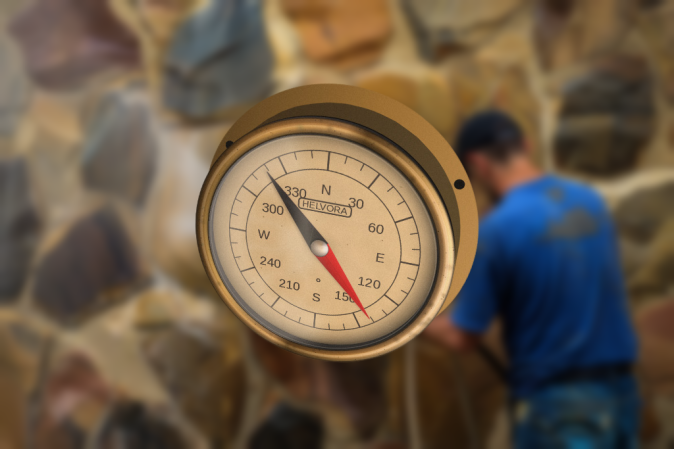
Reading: ° 140
